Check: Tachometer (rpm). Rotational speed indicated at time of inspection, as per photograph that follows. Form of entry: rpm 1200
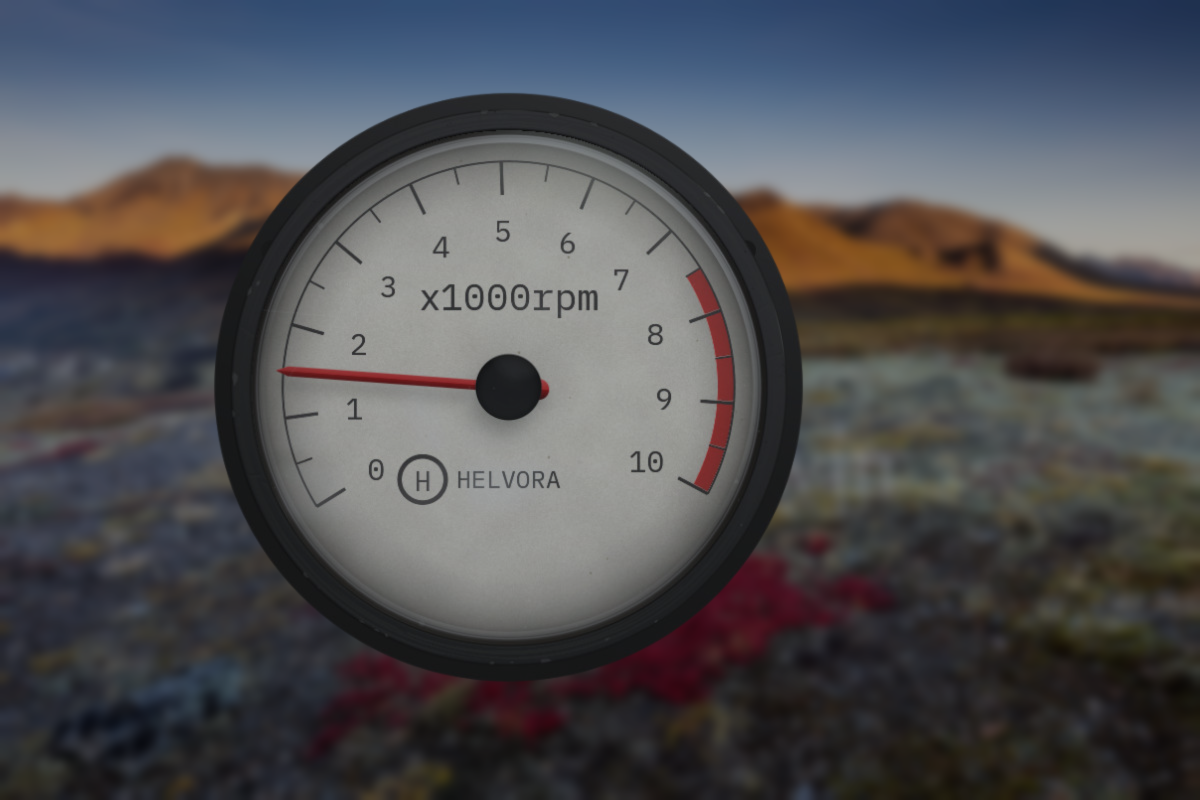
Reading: rpm 1500
